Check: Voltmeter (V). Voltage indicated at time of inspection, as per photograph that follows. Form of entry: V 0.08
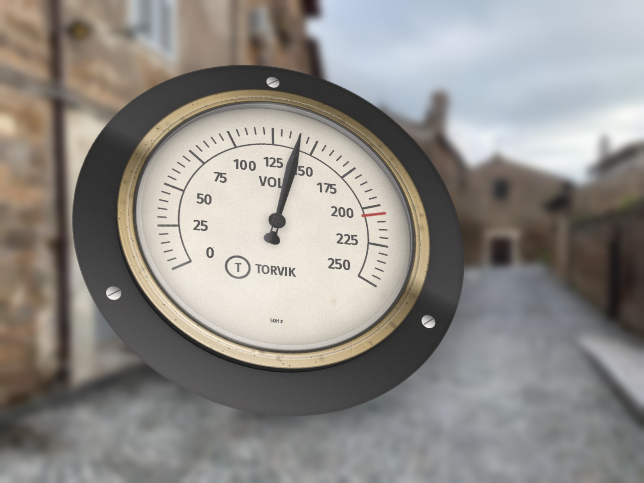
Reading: V 140
